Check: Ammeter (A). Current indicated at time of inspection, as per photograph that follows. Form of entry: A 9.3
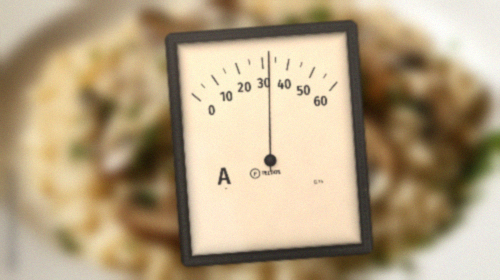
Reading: A 32.5
